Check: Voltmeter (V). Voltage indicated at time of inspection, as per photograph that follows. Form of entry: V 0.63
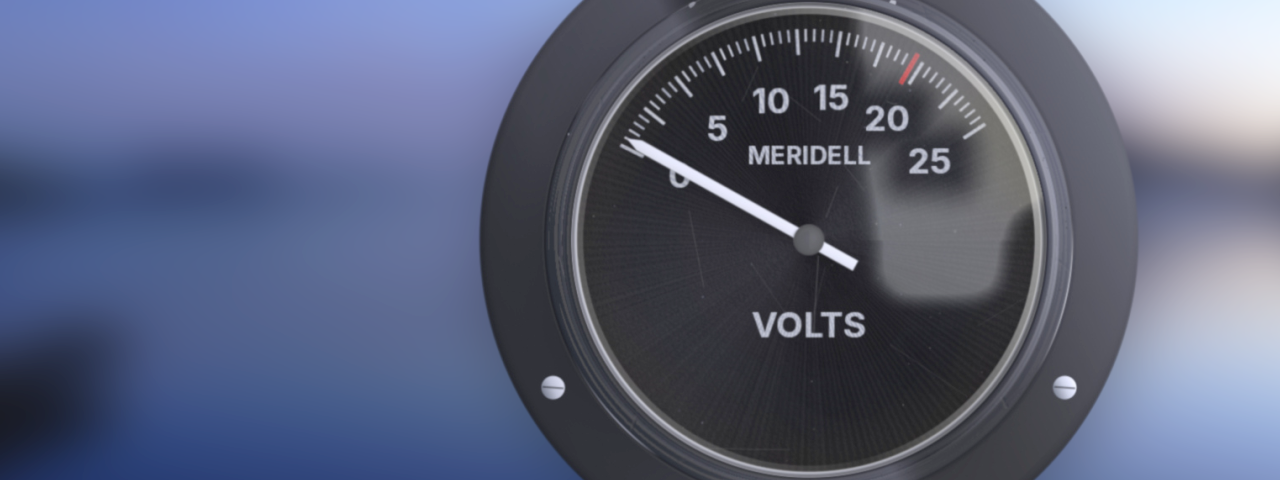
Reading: V 0.5
